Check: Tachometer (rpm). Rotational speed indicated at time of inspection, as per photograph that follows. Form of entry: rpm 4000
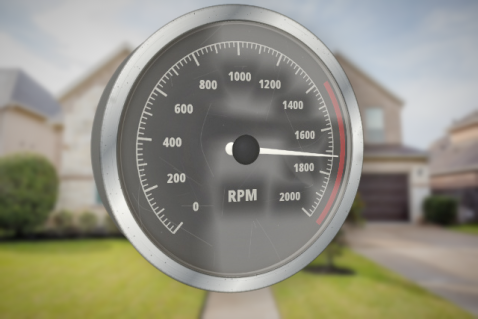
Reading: rpm 1720
